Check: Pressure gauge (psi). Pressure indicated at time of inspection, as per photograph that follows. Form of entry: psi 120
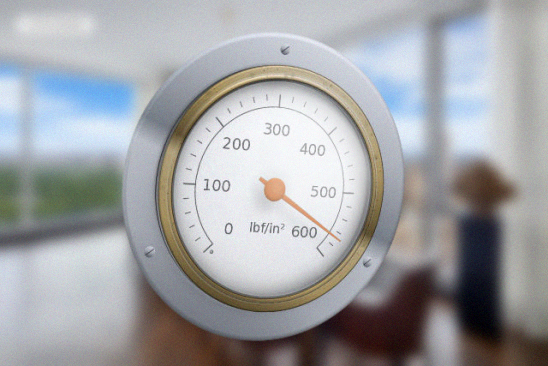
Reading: psi 570
